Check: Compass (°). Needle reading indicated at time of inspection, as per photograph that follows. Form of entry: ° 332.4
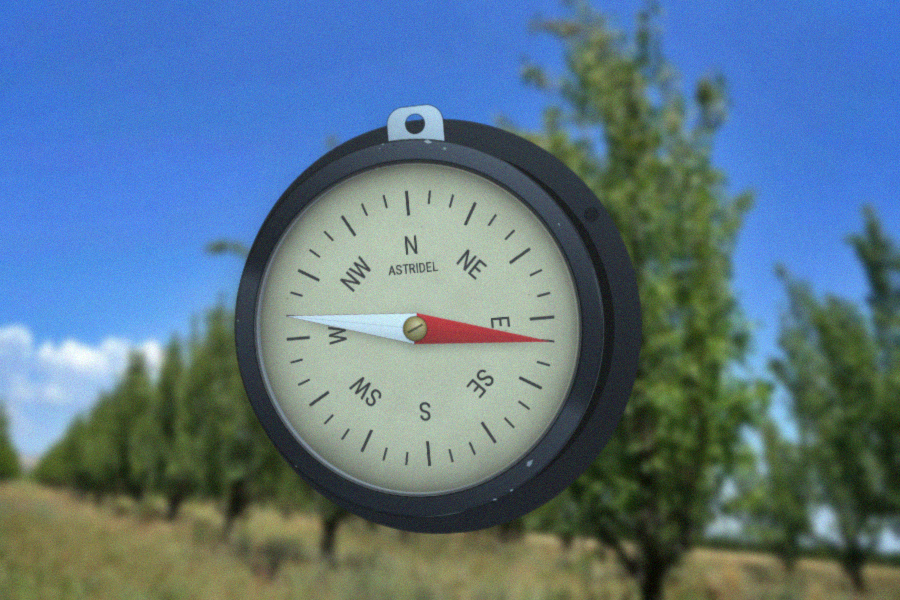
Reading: ° 100
